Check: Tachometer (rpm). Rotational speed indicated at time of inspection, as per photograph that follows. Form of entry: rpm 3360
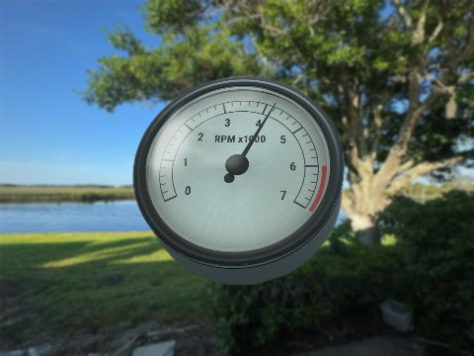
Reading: rpm 4200
